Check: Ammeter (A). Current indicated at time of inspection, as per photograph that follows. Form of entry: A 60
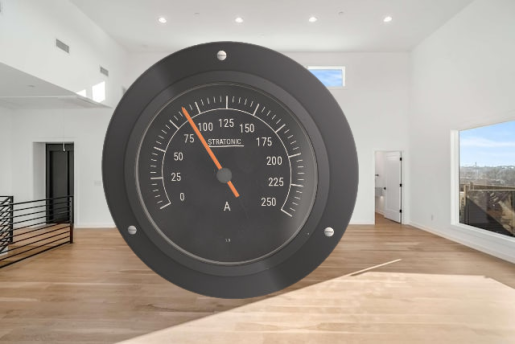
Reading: A 90
